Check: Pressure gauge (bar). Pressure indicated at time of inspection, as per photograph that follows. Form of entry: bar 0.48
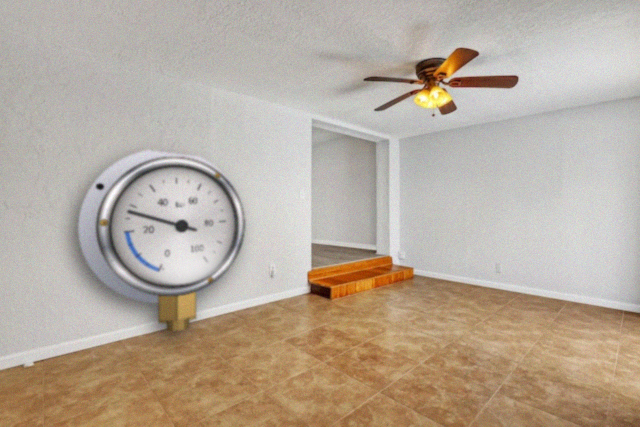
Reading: bar 27.5
